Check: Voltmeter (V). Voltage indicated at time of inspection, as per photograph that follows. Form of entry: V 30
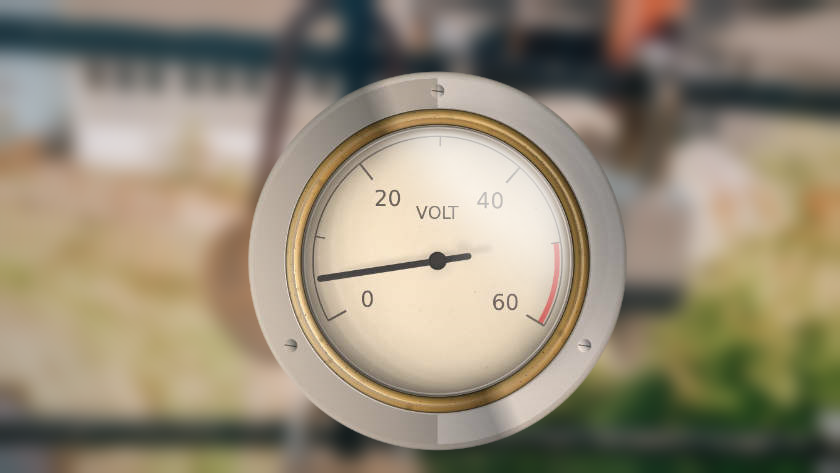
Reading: V 5
